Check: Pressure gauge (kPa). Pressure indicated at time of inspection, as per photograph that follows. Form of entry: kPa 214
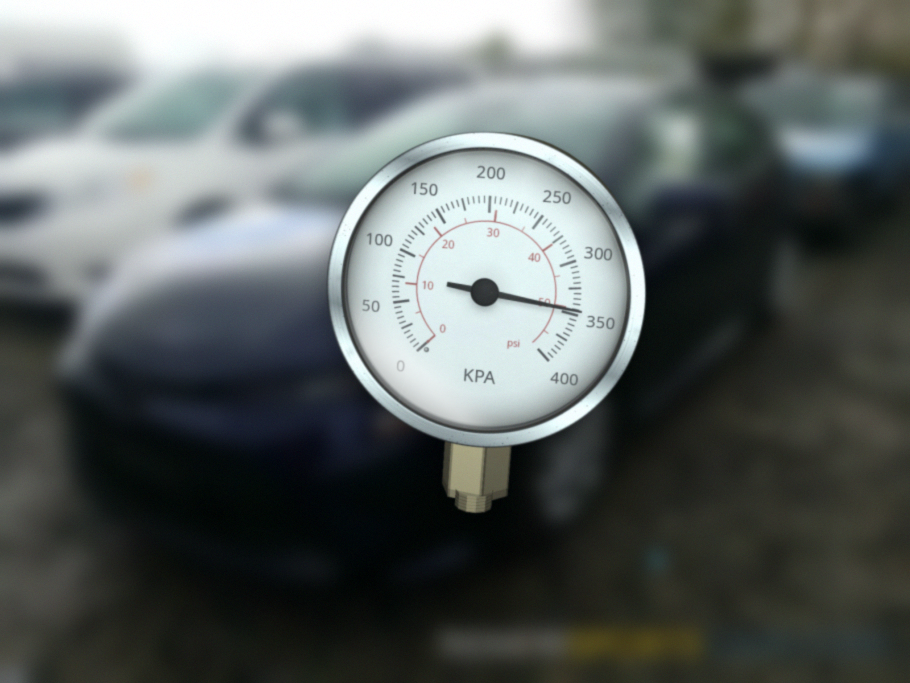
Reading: kPa 345
